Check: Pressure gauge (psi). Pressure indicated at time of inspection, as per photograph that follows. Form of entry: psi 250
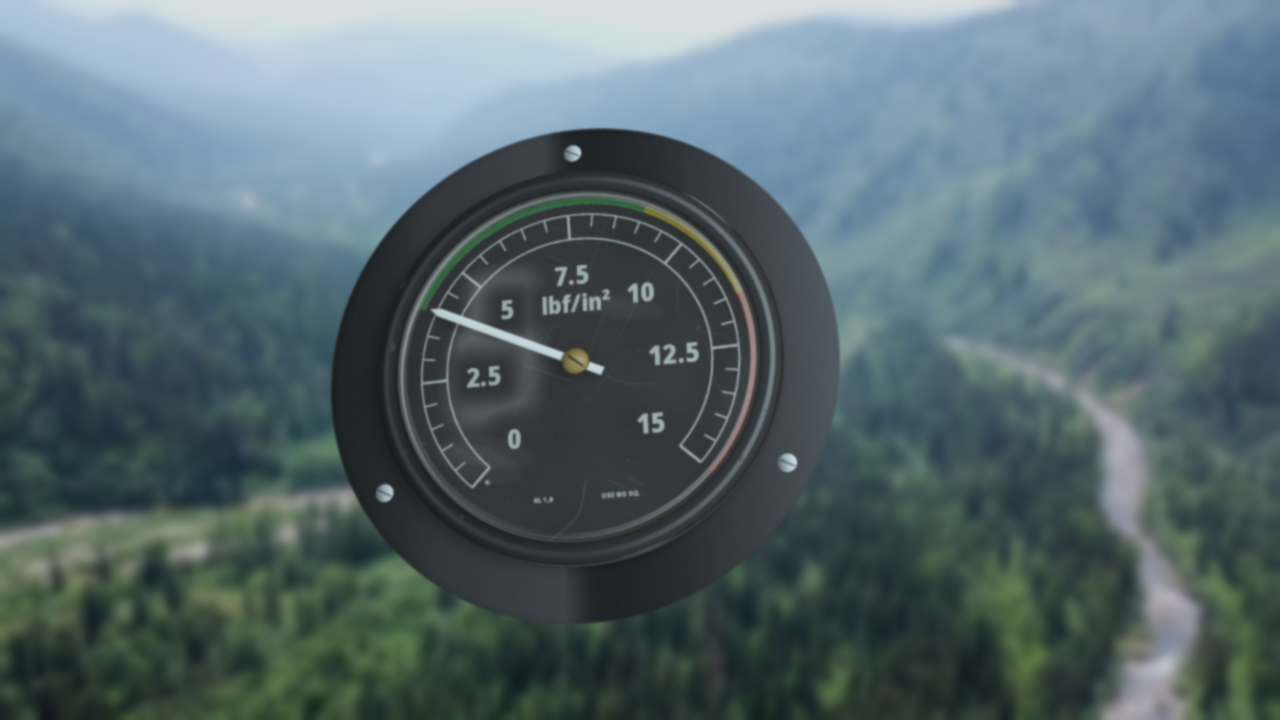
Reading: psi 4
